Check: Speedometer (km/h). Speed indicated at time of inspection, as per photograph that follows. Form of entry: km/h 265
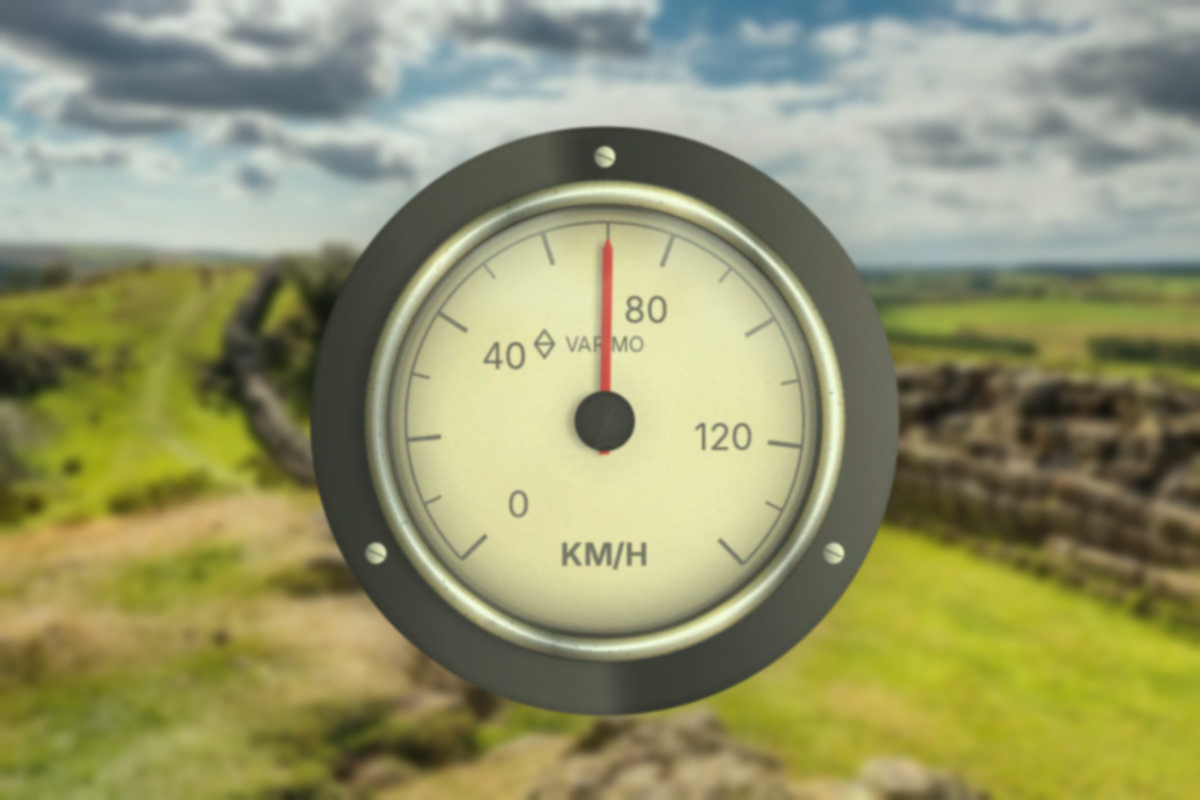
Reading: km/h 70
